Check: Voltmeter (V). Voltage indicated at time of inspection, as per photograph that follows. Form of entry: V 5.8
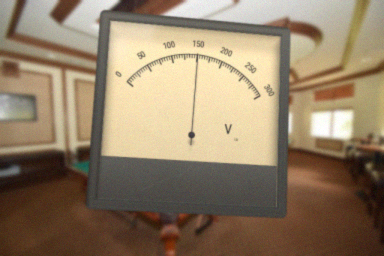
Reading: V 150
